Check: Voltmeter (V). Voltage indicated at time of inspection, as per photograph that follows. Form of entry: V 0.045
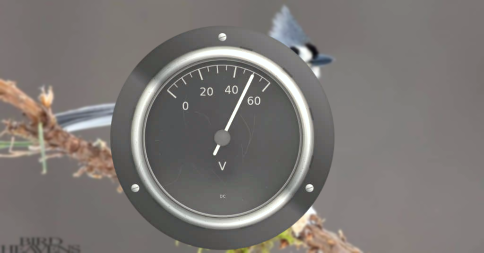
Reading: V 50
